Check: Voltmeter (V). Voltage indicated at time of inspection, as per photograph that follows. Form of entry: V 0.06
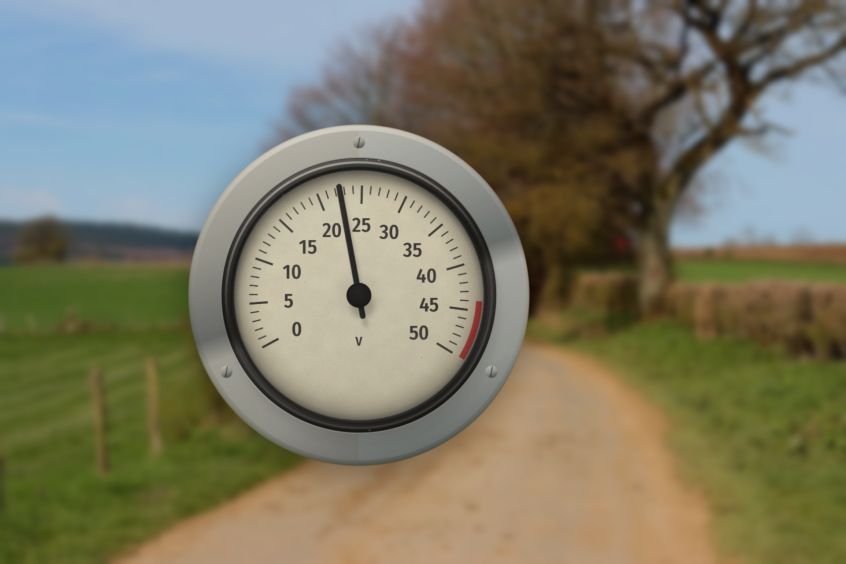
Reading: V 22.5
